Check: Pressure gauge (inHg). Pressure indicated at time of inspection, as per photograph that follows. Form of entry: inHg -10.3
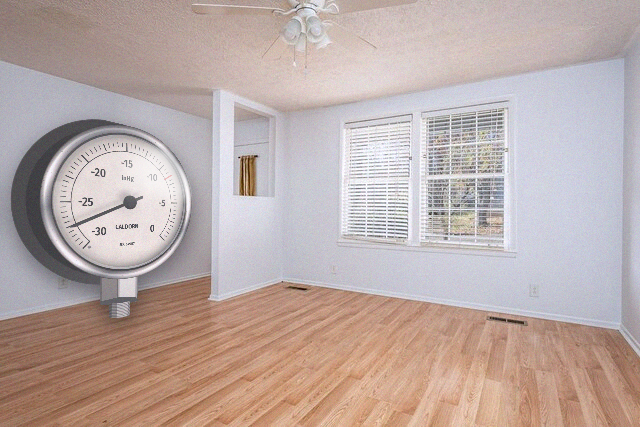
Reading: inHg -27.5
